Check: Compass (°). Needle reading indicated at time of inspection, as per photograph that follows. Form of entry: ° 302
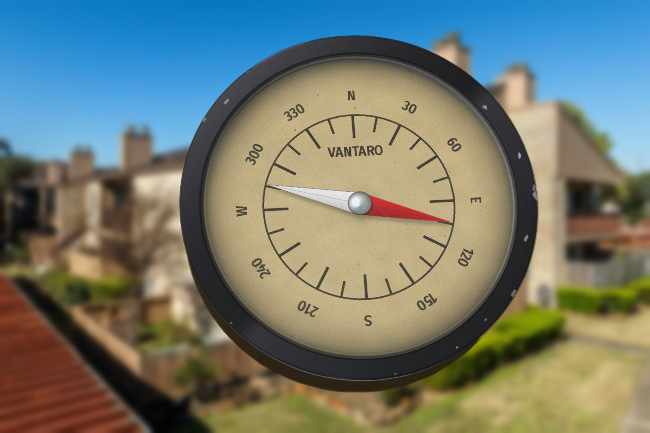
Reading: ° 105
